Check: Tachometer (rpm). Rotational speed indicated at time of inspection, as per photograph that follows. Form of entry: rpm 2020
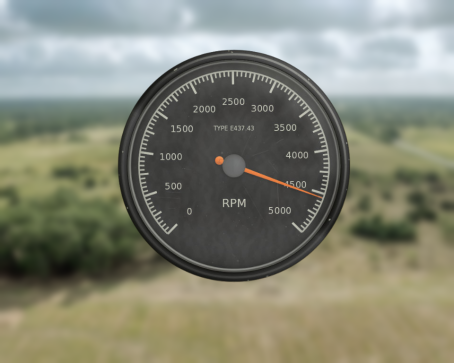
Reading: rpm 4550
